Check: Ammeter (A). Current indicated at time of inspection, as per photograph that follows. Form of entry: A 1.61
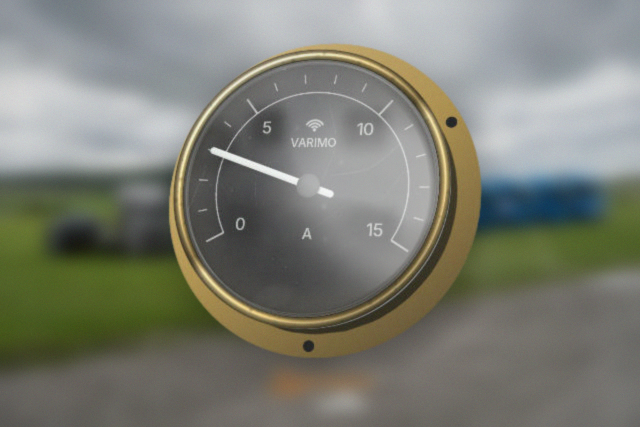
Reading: A 3
